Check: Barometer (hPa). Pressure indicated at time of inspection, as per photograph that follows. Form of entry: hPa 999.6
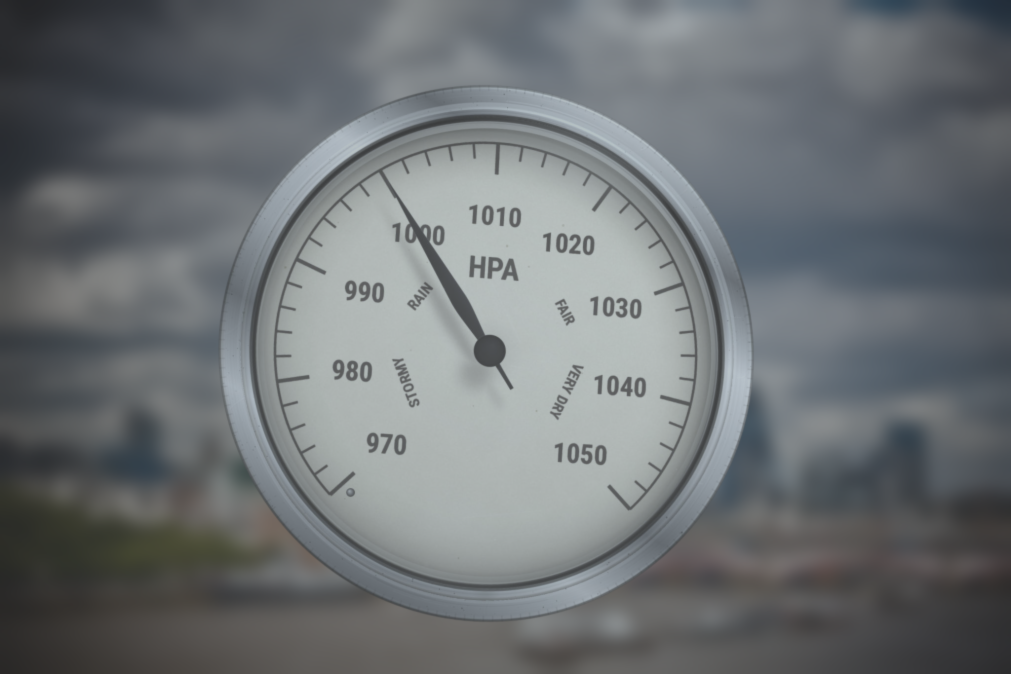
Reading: hPa 1000
